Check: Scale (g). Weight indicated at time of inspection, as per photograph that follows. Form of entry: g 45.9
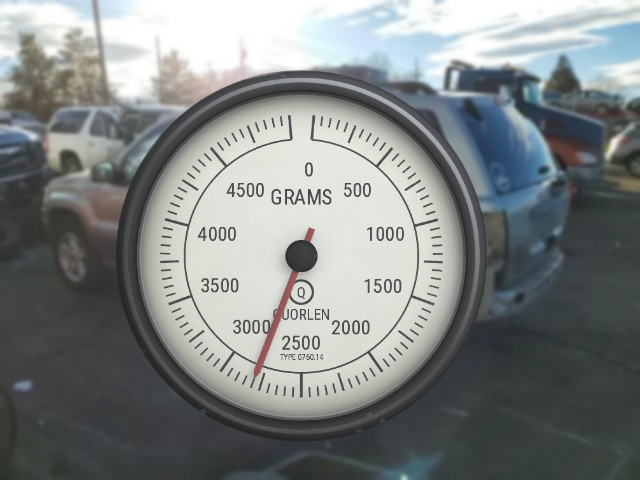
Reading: g 2800
